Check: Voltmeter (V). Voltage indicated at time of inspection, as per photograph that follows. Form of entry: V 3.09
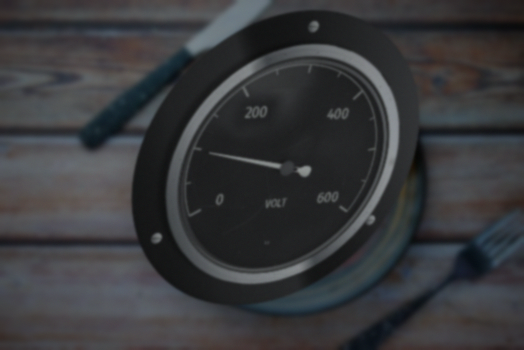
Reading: V 100
